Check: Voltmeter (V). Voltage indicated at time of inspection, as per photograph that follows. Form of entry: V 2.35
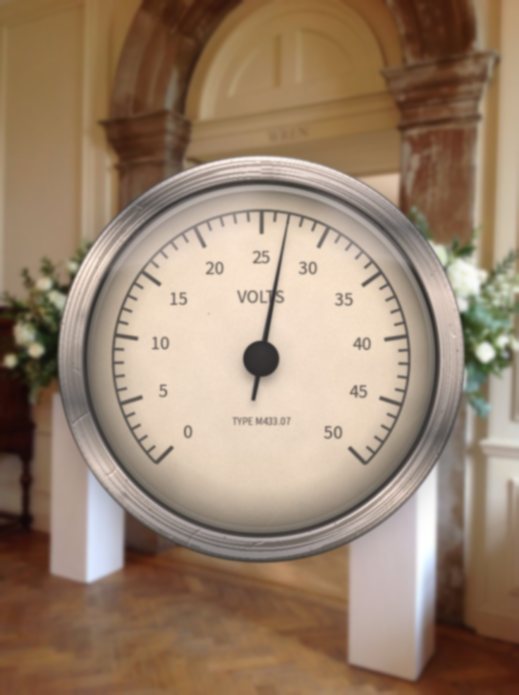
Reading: V 27
